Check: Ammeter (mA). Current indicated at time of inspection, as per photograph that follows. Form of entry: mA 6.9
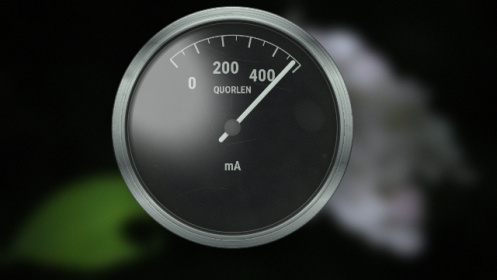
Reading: mA 475
